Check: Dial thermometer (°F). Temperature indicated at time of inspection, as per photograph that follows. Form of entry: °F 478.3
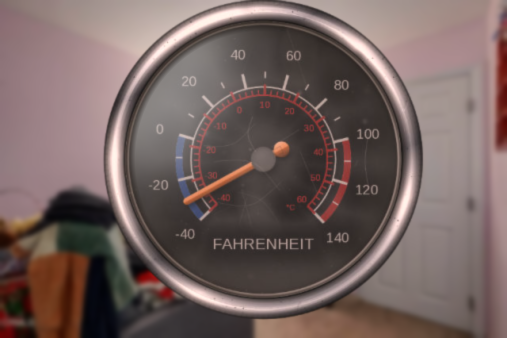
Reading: °F -30
